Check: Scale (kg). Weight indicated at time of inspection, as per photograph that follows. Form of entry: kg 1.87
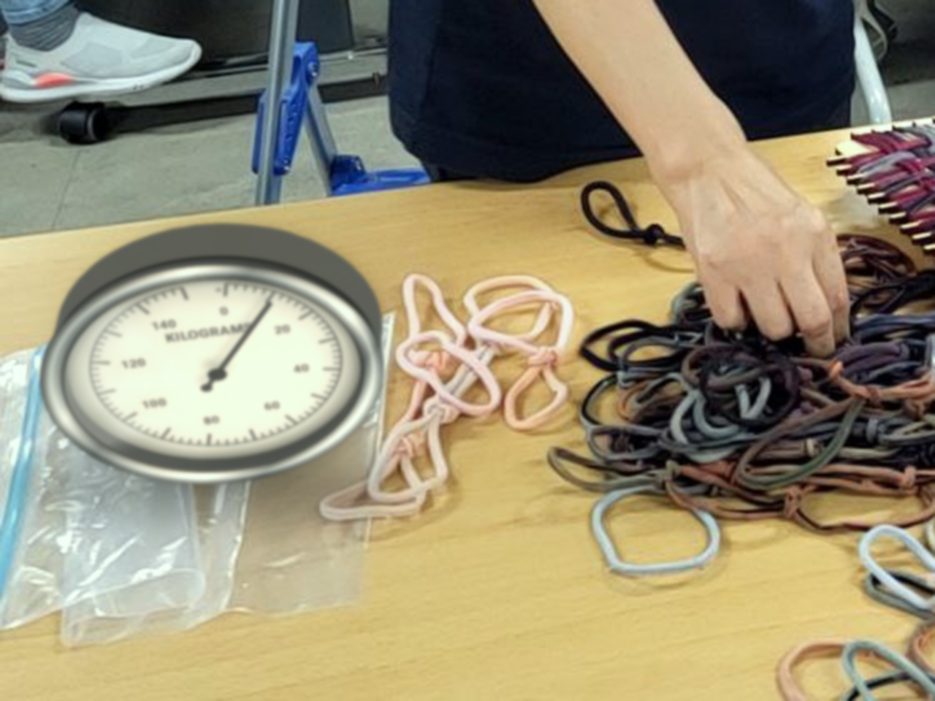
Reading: kg 10
